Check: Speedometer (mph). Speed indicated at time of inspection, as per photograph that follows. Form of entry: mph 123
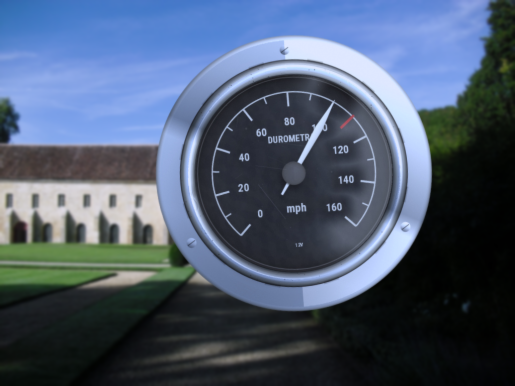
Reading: mph 100
